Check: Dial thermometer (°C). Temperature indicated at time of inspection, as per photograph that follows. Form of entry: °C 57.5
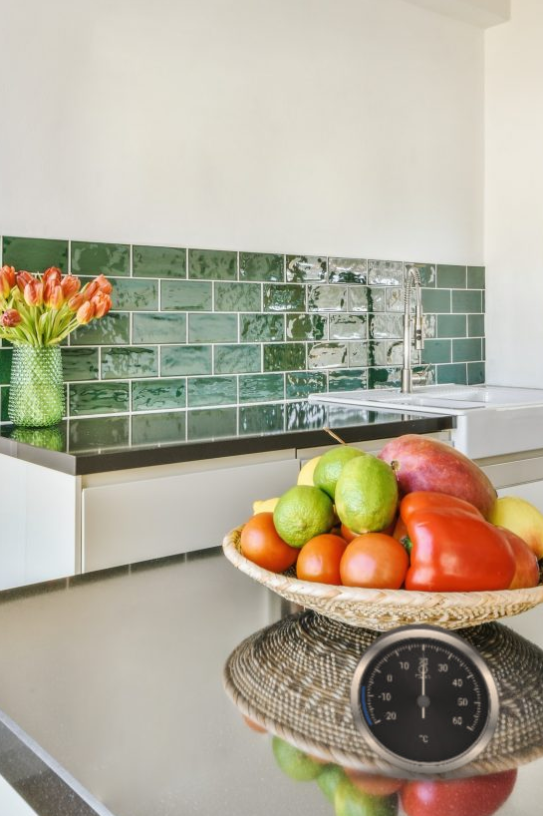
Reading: °C 20
